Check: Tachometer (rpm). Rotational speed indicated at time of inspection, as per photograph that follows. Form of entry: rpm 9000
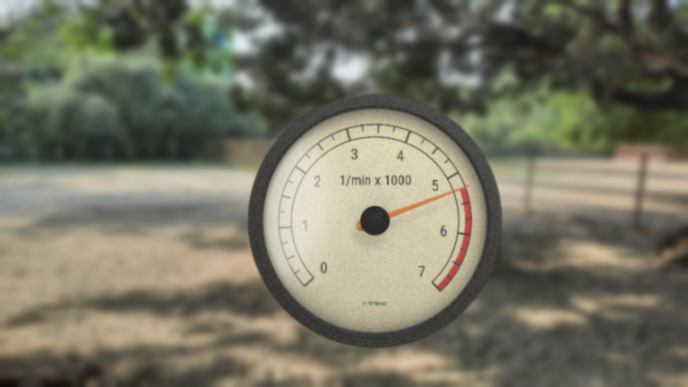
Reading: rpm 5250
